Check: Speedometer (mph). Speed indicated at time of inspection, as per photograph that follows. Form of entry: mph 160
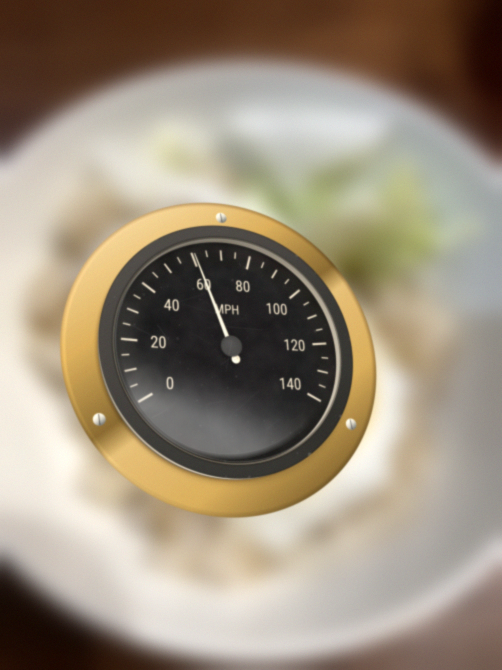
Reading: mph 60
